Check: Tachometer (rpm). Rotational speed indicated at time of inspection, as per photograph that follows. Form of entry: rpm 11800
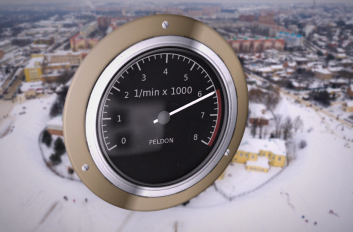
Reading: rpm 6200
